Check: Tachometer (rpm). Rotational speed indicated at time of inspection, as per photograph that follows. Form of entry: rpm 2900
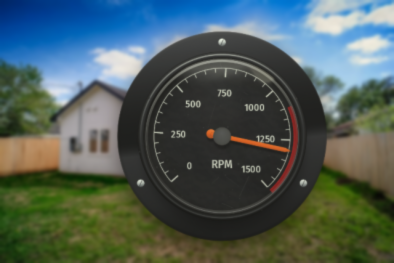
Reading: rpm 1300
